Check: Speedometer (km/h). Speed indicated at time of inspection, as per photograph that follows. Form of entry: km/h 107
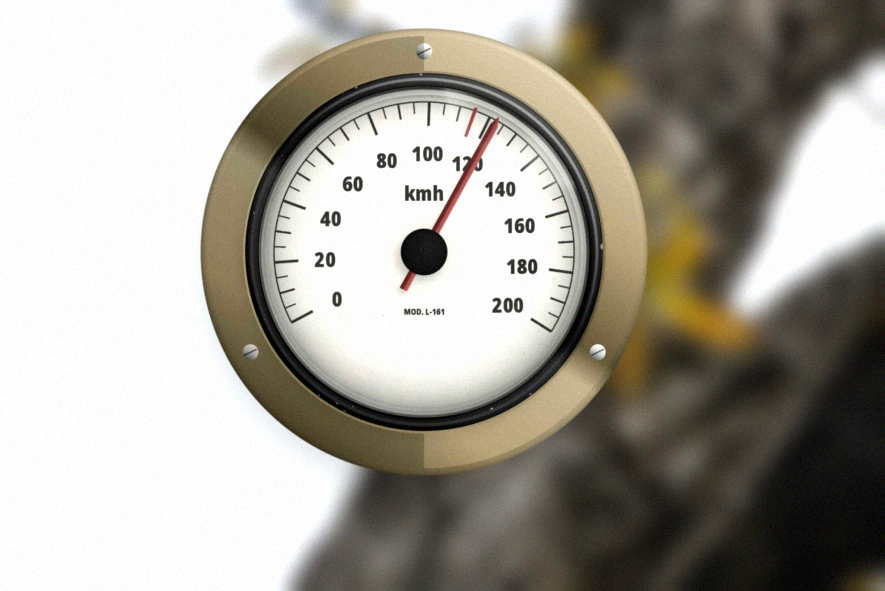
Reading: km/h 122.5
